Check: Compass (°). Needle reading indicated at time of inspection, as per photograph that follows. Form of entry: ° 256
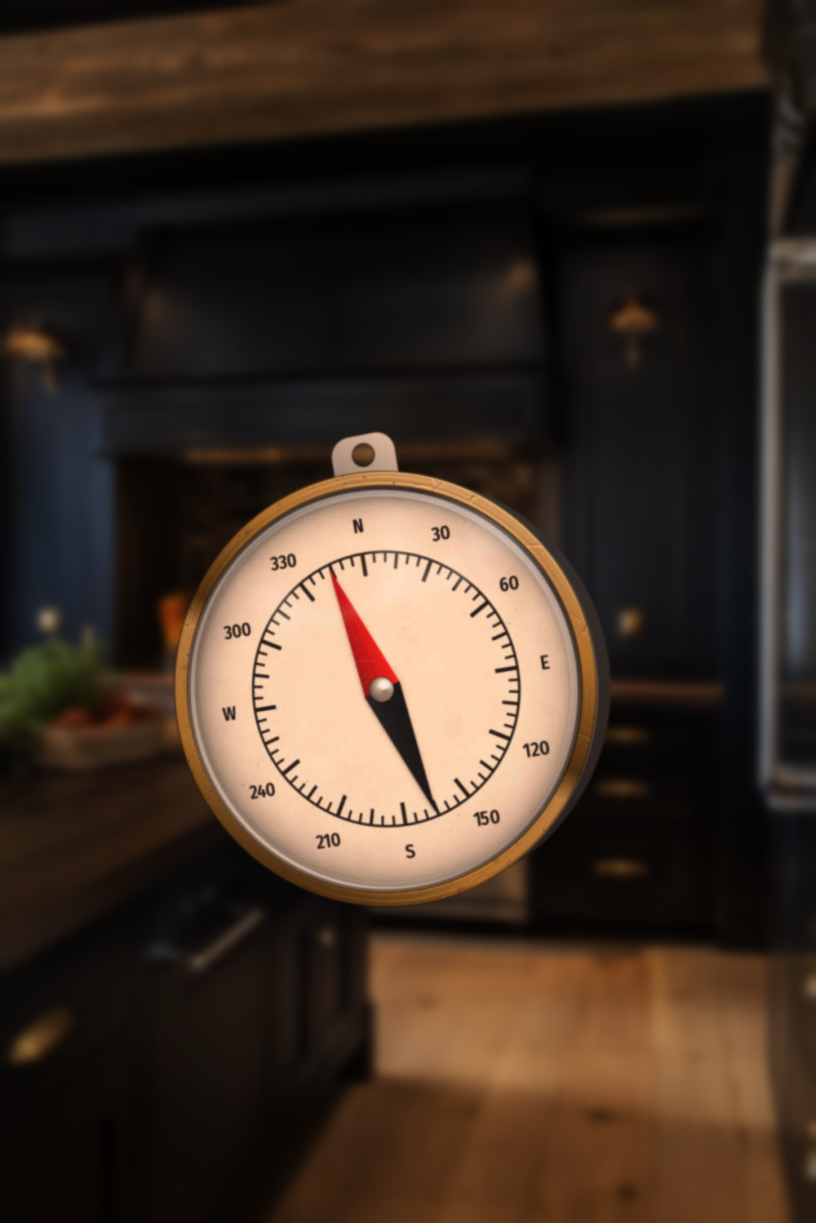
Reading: ° 345
